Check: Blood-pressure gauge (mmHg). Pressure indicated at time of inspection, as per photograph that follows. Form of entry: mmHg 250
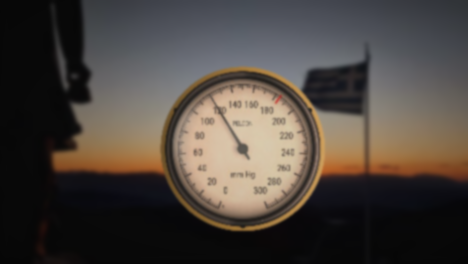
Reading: mmHg 120
